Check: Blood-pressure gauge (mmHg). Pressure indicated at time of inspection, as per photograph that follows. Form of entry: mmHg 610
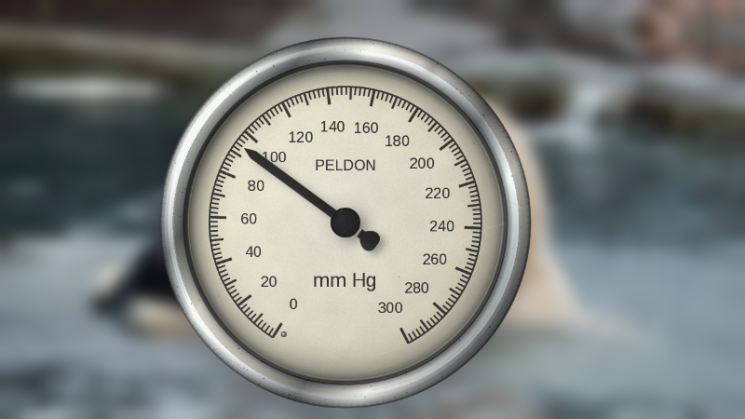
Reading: mmHg 94
